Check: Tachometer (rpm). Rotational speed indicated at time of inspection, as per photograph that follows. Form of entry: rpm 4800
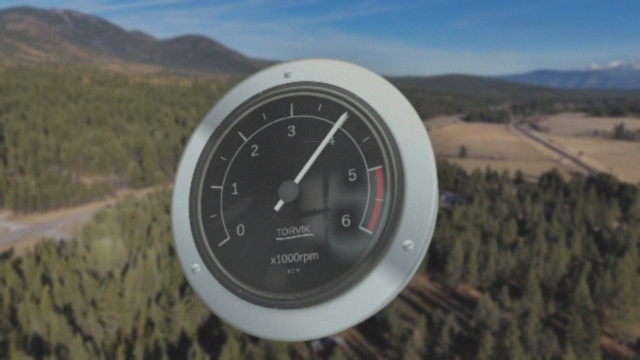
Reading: rpm 4000
